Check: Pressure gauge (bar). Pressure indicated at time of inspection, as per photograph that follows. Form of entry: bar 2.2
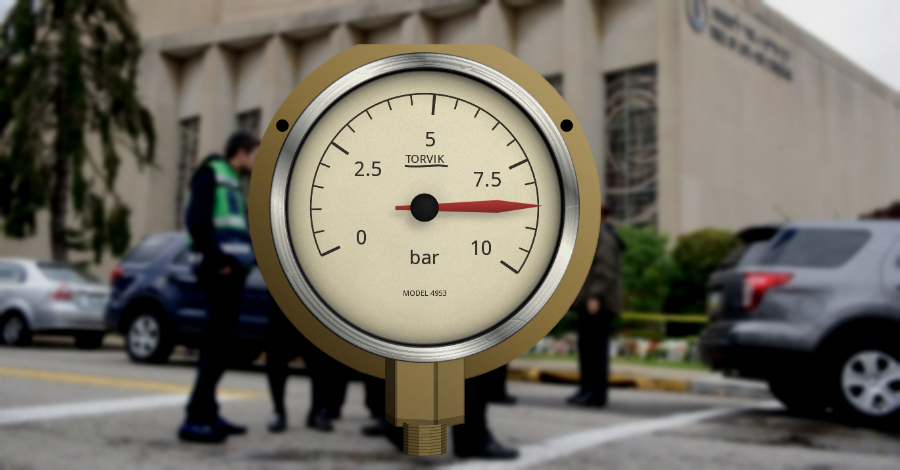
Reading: bar 8.5
